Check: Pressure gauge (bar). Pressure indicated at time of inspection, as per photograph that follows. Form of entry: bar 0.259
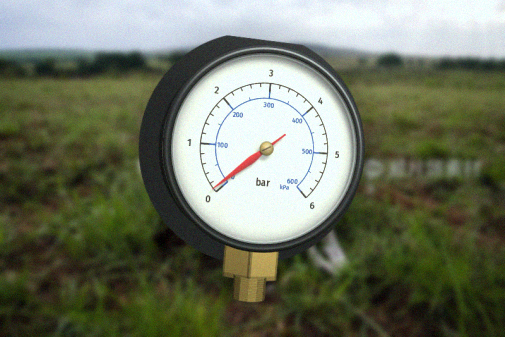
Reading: bar 0.1
